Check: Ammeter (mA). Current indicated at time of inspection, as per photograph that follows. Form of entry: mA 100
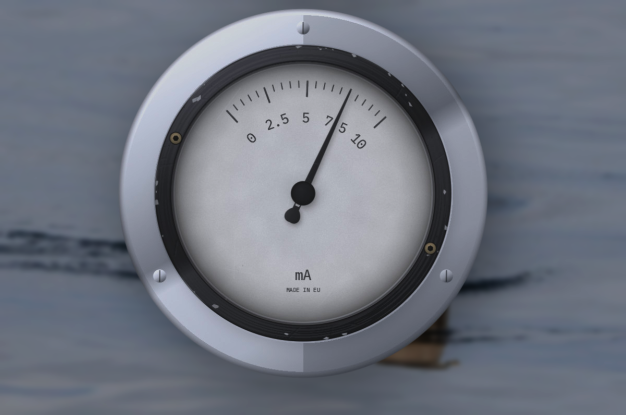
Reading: mA 7.5
